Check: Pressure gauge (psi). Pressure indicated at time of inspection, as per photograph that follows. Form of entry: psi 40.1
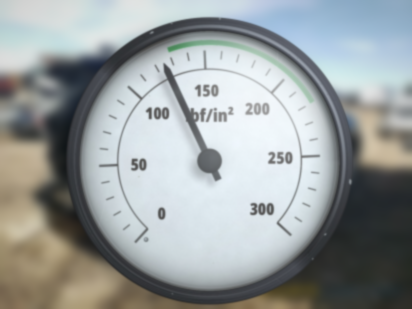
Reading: psi 125
